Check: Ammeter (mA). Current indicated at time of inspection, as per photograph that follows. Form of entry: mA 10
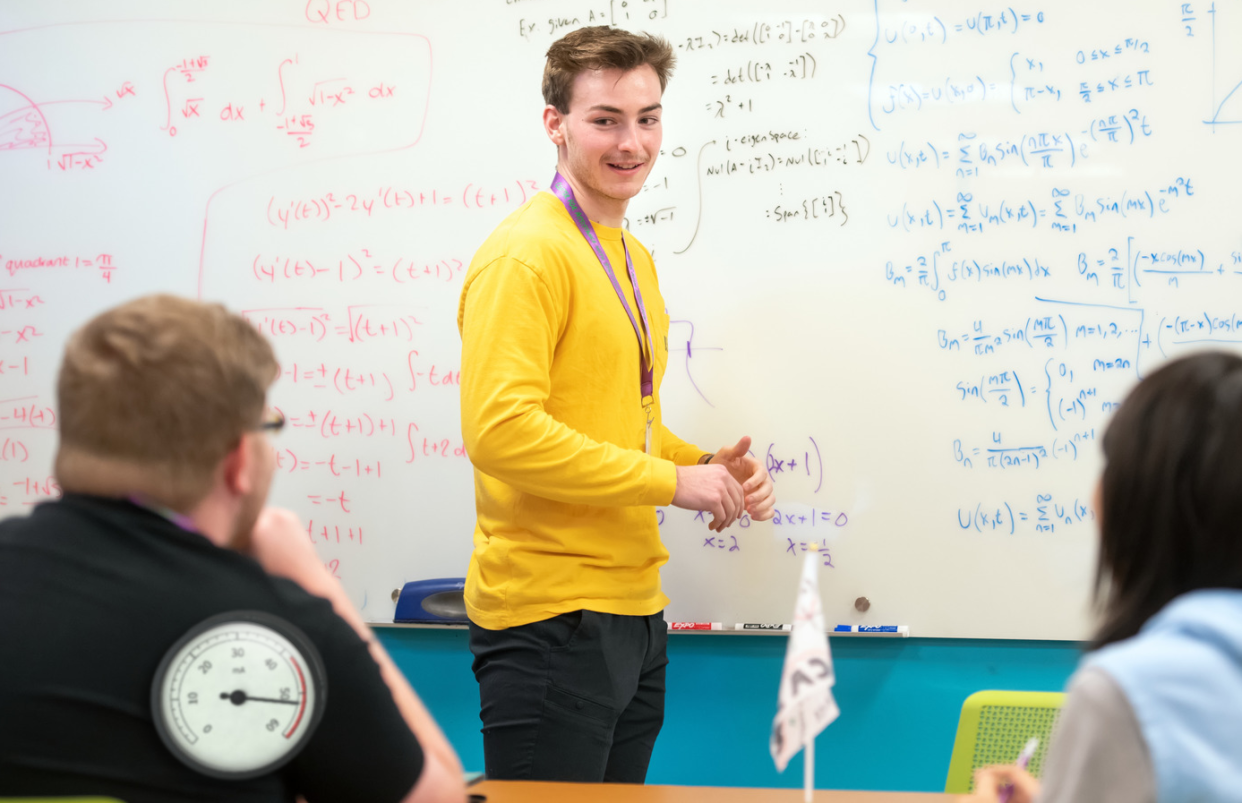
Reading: mA 52
